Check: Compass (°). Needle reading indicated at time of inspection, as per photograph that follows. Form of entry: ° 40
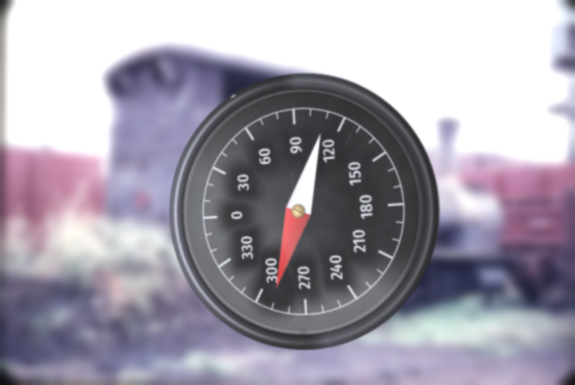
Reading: ° 290
